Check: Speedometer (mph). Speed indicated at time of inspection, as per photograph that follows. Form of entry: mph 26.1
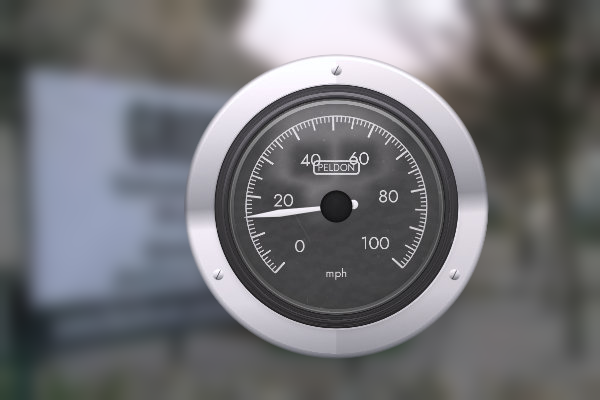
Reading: mph 15
